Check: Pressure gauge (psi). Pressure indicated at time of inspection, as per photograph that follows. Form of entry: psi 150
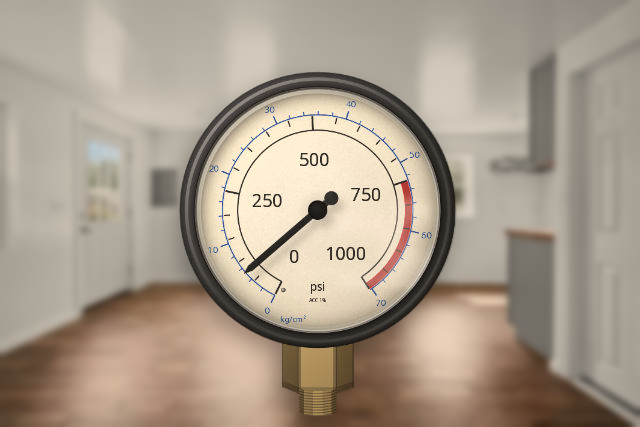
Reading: psi 75
